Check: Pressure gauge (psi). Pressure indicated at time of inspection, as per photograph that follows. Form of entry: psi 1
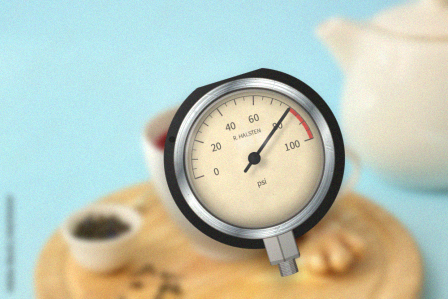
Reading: psi 80
